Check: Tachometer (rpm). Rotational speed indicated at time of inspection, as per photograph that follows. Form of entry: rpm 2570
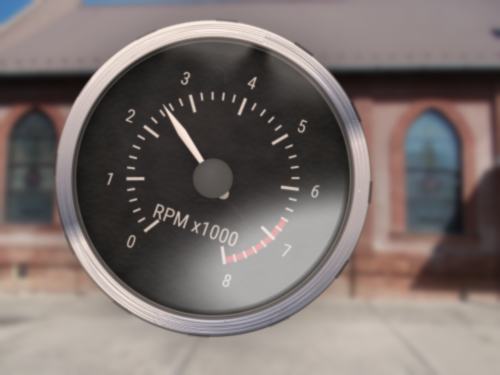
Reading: rpm 2500
